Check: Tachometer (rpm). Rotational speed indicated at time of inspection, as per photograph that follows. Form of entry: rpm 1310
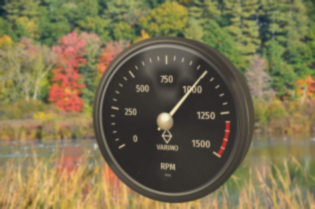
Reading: rpm 1000
